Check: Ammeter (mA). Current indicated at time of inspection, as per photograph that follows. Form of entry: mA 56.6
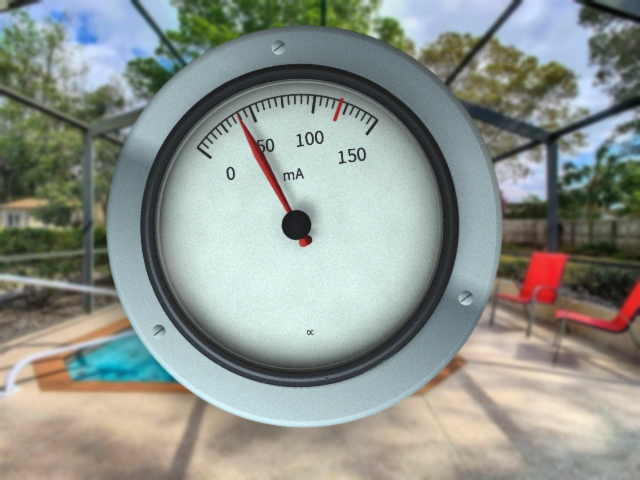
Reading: mA 40
